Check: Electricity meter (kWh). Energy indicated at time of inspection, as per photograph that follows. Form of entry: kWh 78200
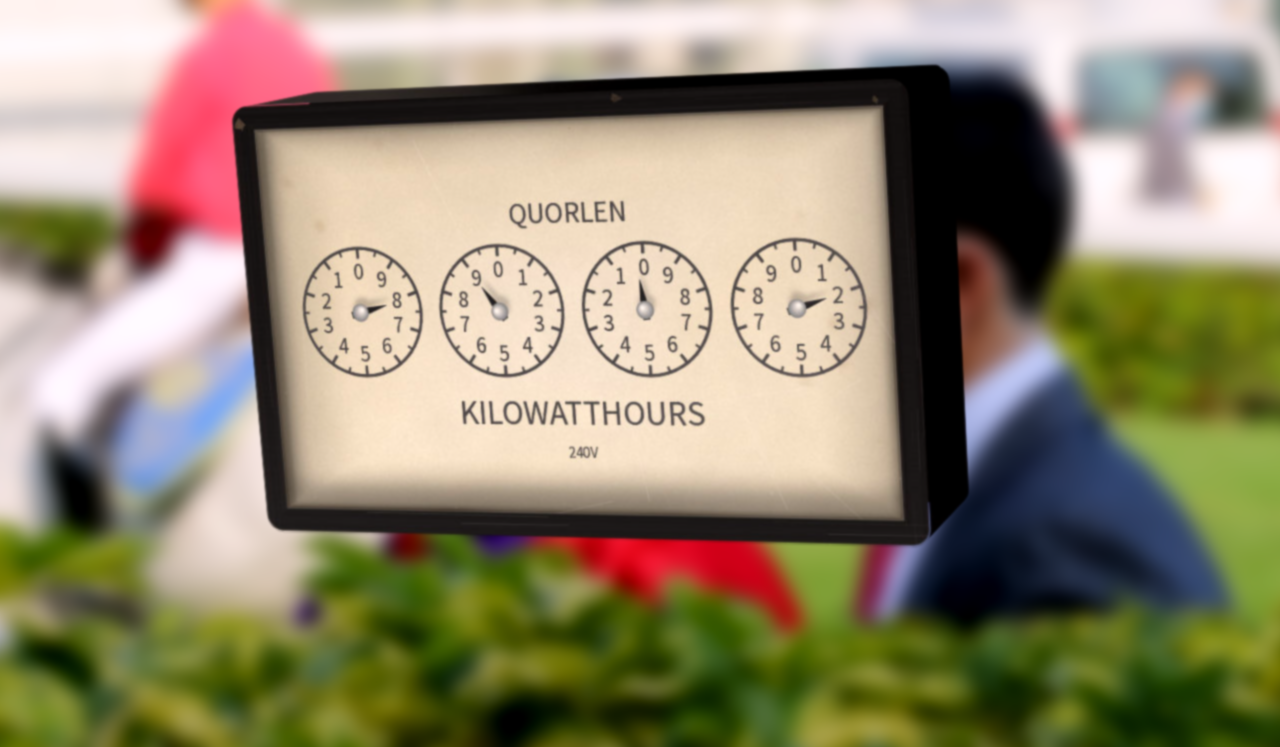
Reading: kWh 7902
